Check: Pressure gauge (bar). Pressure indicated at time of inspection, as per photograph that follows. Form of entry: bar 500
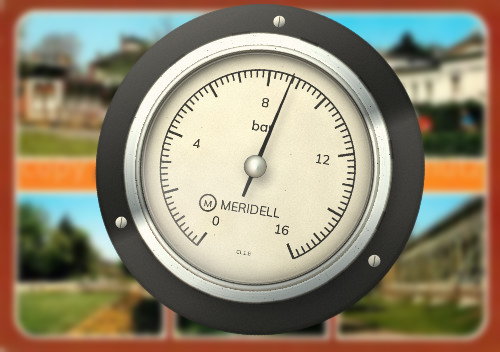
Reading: bar 8.8
